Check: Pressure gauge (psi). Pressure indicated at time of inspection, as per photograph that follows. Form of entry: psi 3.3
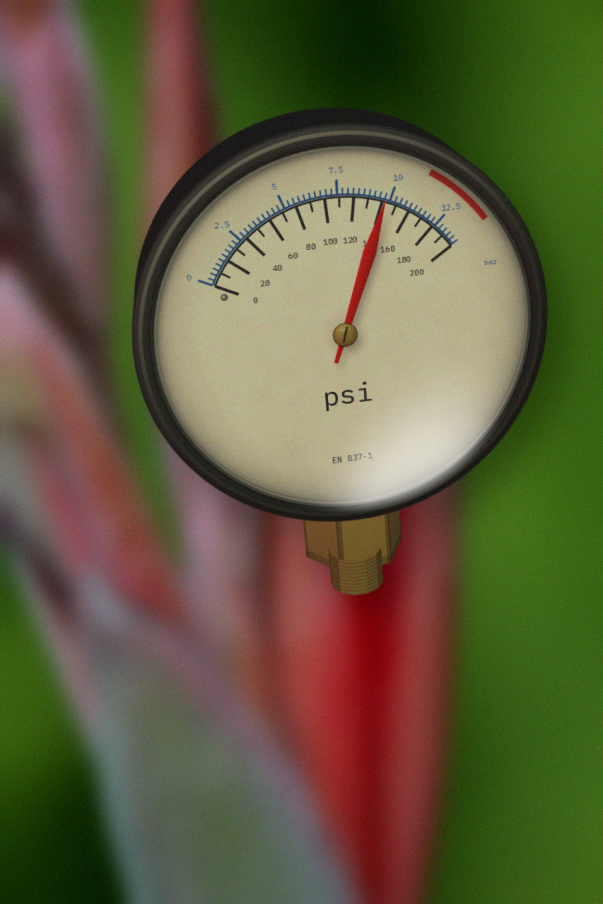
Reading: psi 140
